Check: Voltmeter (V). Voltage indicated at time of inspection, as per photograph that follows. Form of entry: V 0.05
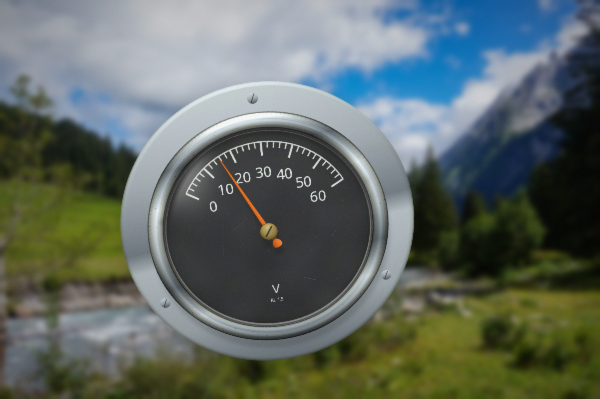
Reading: V 16
